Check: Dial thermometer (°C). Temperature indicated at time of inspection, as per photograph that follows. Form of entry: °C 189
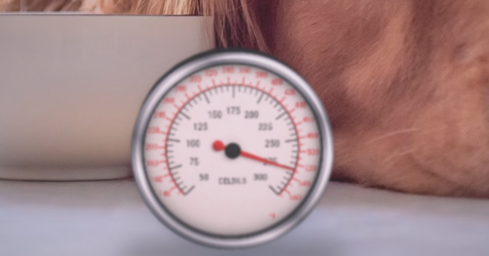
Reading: °C 275
